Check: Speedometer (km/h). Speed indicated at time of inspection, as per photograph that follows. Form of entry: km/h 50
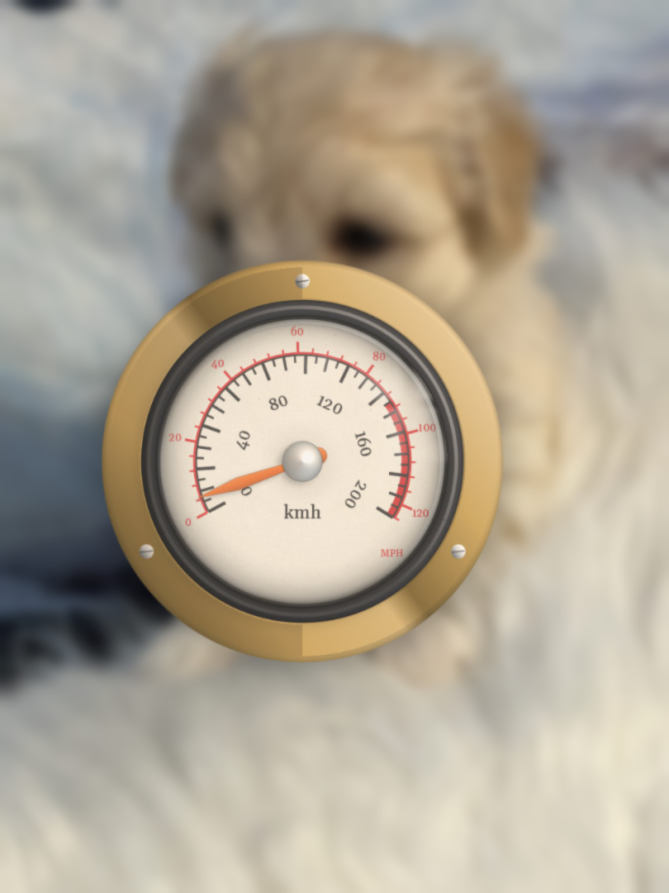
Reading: km/h 7.5
